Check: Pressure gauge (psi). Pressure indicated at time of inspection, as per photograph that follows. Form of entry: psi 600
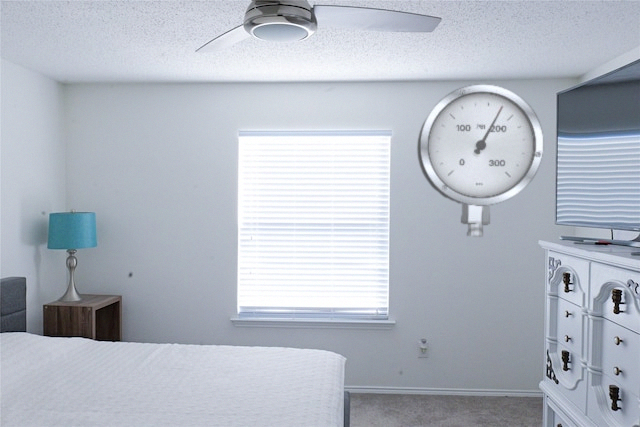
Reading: psi 180
